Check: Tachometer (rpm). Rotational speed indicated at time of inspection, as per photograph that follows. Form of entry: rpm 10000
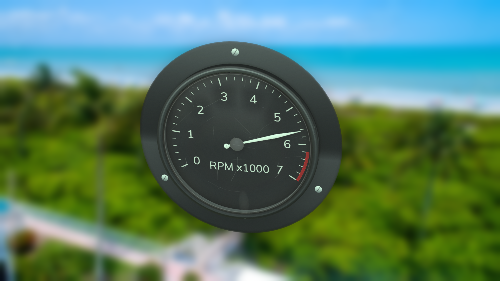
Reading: rpm 5600
